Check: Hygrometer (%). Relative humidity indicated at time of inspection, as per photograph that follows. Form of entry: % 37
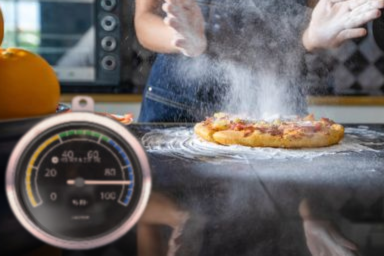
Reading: % 88
